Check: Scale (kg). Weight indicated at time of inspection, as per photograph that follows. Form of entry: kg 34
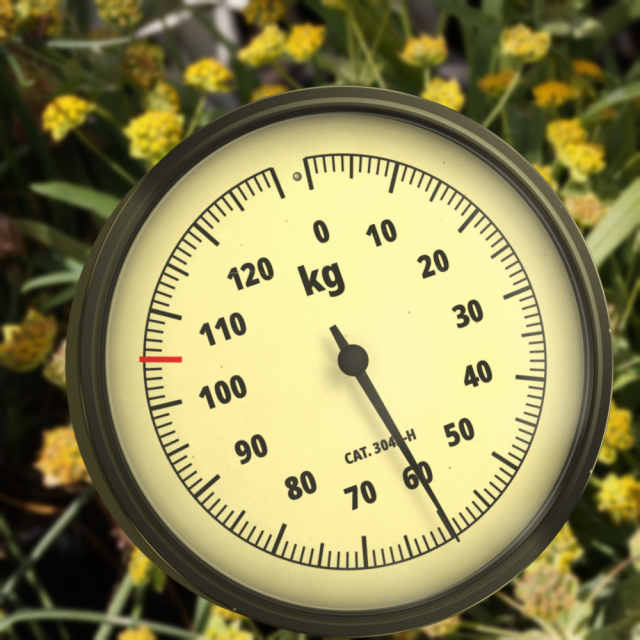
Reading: kg 60
